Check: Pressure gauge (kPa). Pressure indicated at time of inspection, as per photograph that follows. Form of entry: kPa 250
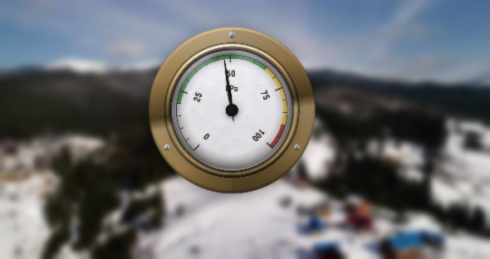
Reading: kPa 47.5
